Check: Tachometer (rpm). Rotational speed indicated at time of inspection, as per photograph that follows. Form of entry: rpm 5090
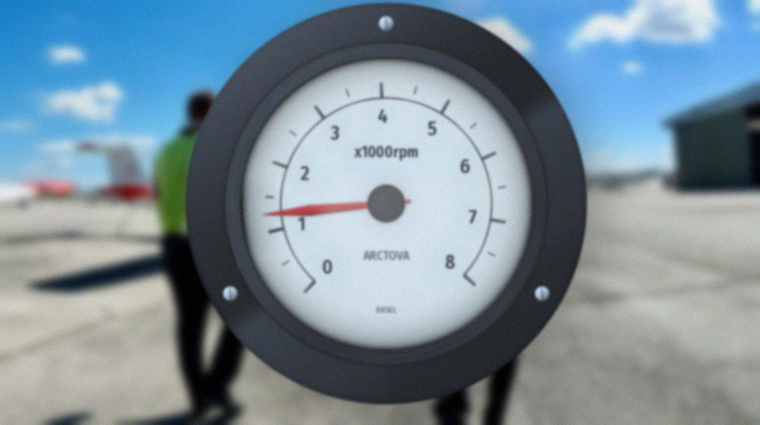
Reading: rpm 1250
